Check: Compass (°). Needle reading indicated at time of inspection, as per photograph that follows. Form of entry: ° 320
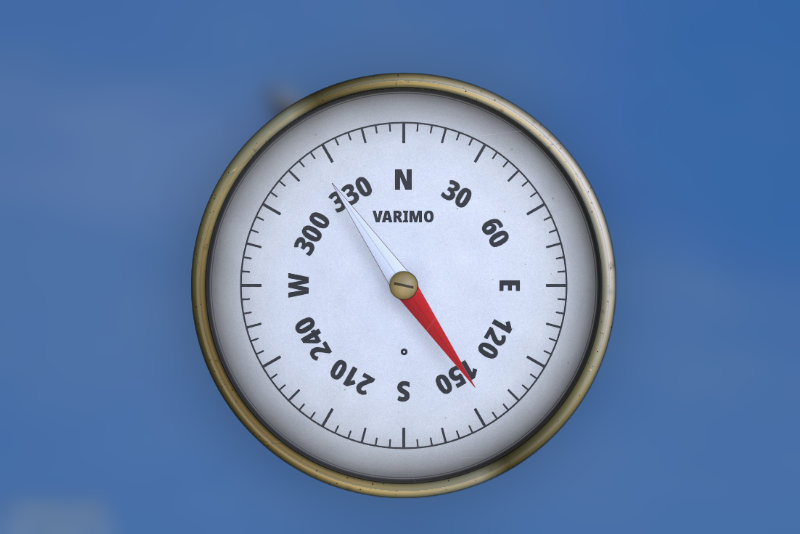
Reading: ° 145
